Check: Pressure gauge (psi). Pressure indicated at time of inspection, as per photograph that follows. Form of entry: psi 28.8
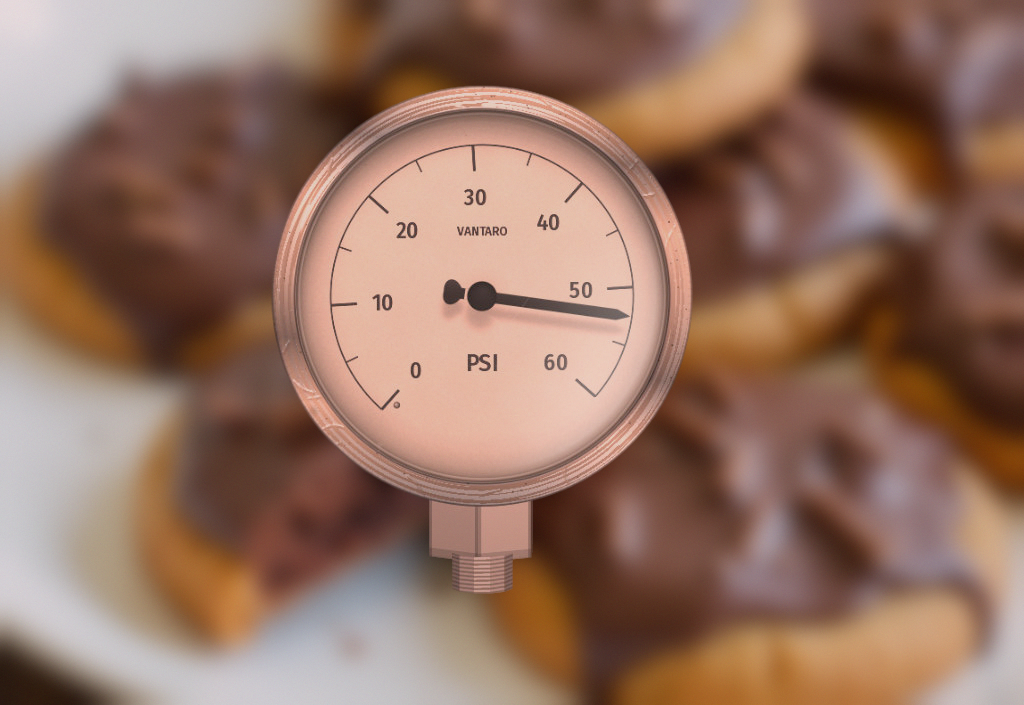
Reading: psi 52.5
